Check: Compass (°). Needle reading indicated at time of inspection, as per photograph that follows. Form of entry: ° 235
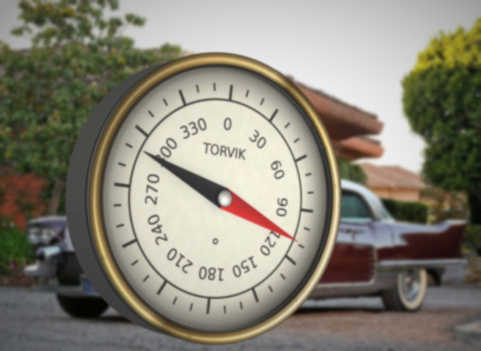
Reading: ° 110
